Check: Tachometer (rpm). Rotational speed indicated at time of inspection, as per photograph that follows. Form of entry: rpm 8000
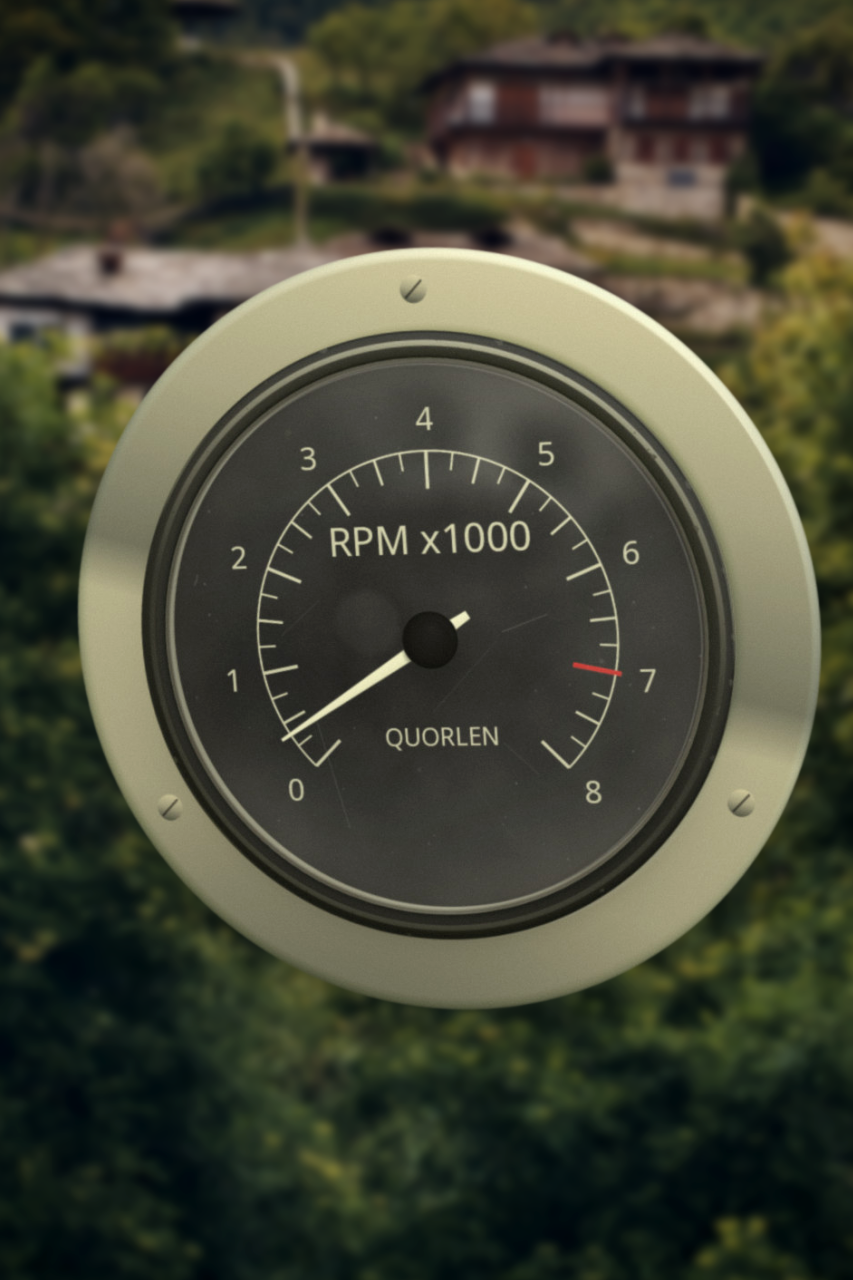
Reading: rpm 375
